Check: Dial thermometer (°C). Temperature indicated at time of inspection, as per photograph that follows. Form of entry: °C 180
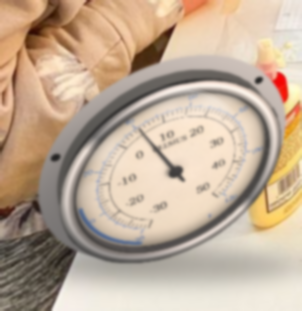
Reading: °C 5
